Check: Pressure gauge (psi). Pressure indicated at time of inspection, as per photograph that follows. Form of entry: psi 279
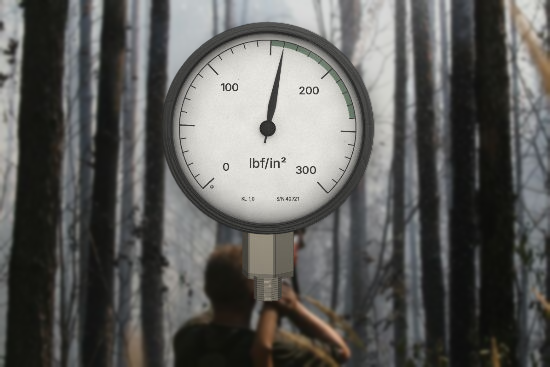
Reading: psi 160
